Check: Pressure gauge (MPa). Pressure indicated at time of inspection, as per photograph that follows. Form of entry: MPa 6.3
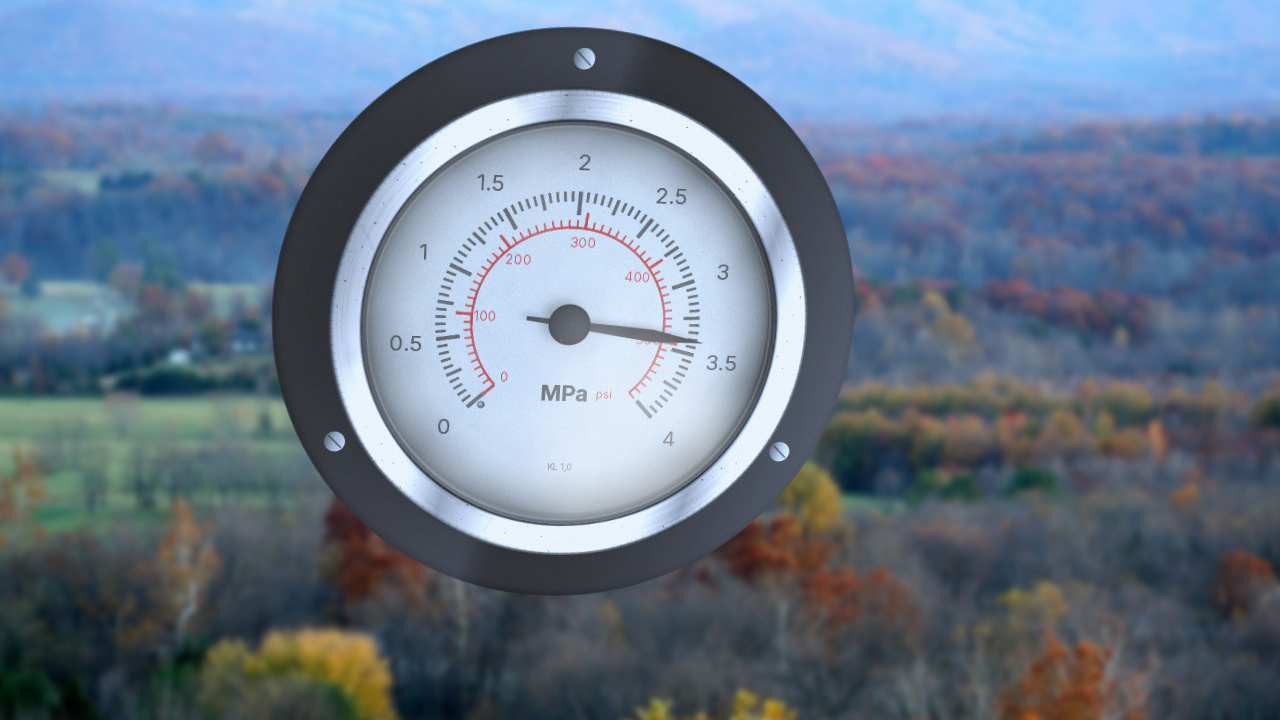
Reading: MPa 3.4
